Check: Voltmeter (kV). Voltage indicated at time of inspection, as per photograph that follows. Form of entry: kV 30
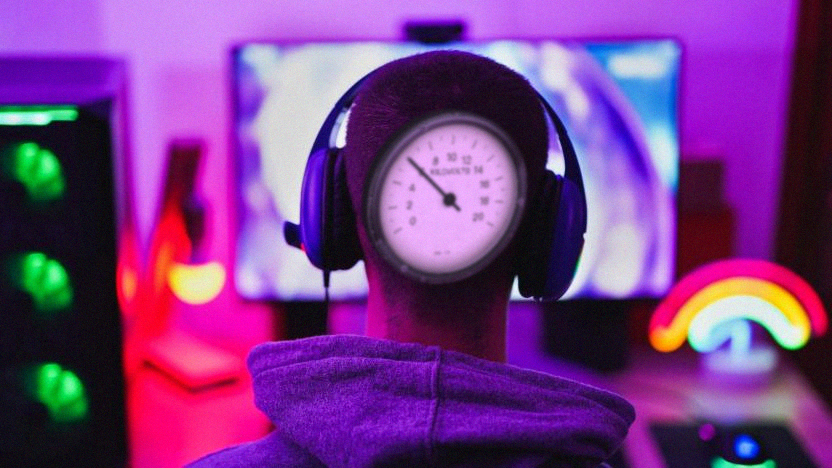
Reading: kV 6
